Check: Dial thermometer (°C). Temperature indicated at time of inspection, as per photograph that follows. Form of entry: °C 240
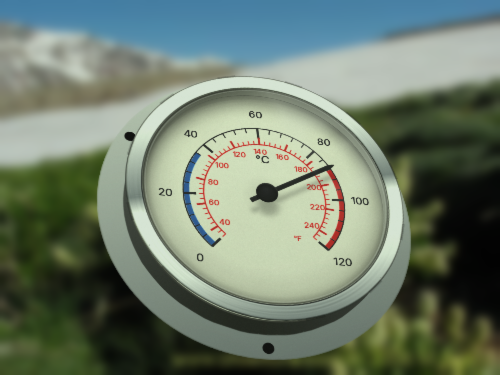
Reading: °C 88
